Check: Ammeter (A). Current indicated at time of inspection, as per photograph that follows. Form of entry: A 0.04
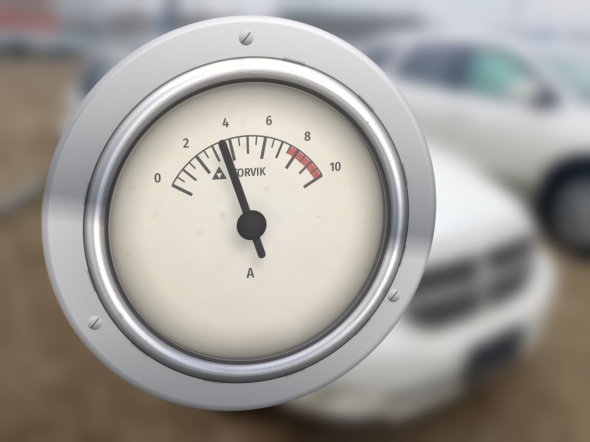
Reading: A 3.5
